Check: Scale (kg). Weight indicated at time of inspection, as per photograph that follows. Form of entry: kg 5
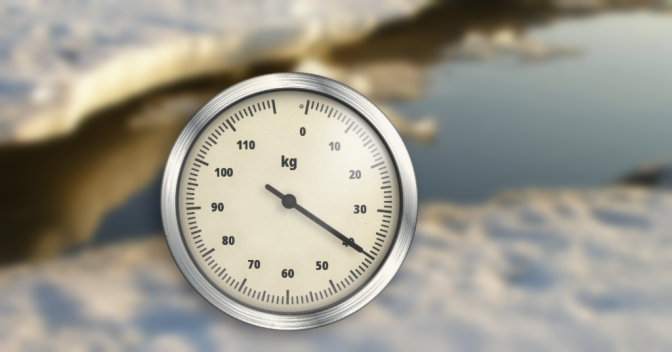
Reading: kg 40
